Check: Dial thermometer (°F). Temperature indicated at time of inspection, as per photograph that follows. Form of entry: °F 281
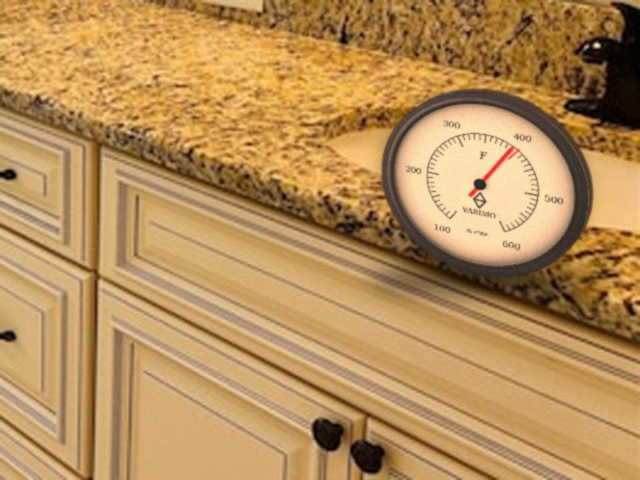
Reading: °F 400
